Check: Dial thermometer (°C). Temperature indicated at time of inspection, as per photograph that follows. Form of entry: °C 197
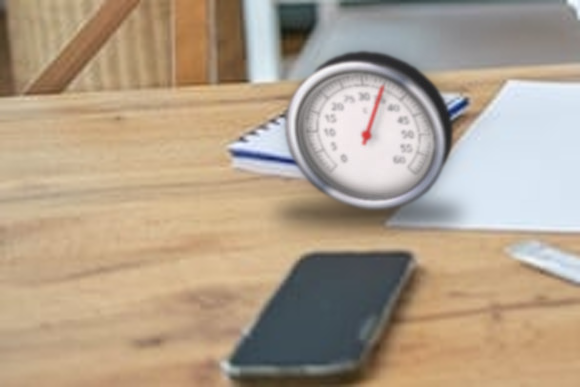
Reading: °C 35
